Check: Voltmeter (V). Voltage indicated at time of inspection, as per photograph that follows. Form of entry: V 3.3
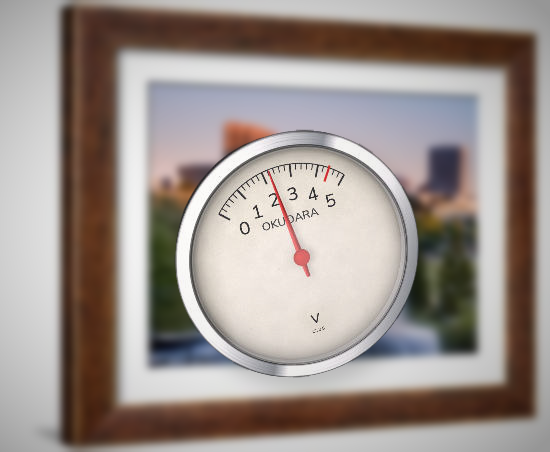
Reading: V 2.2
